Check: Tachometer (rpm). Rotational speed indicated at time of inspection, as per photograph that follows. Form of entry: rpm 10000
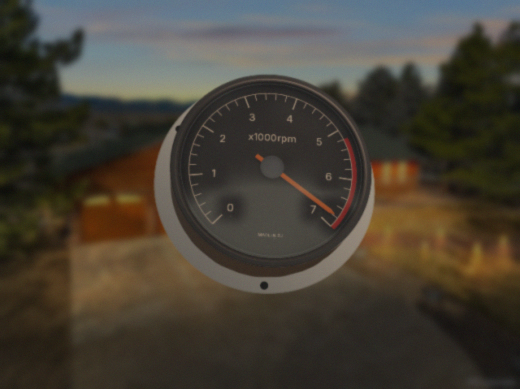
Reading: rpm 6800
